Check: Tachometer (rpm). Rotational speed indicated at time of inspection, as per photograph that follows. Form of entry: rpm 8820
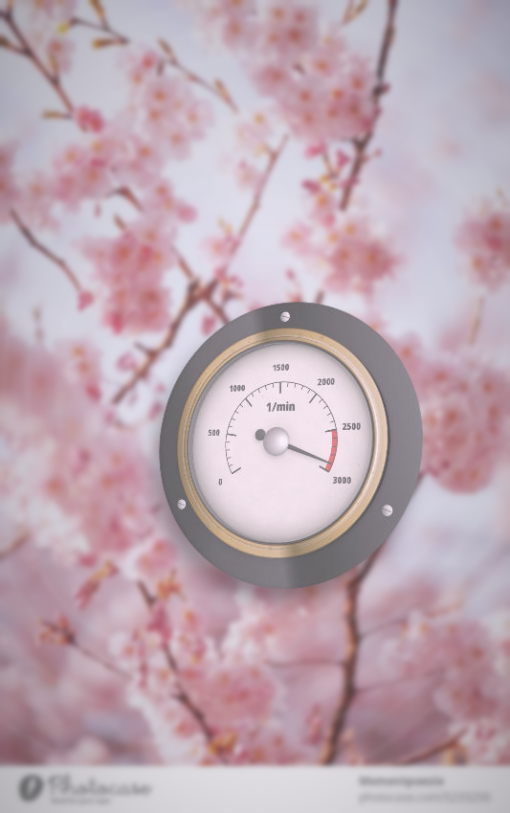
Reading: rpm 2900
